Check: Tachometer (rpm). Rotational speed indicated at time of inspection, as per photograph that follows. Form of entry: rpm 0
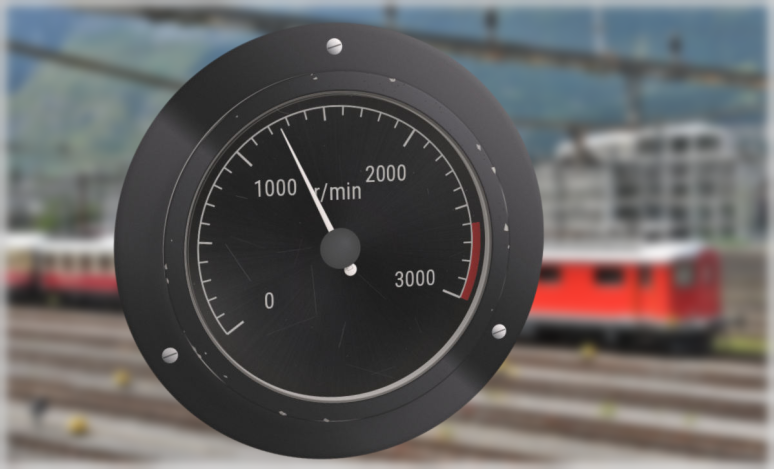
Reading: rpm 1250
